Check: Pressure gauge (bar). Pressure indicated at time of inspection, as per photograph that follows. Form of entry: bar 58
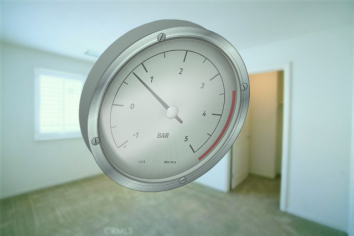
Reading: bar 0.75
